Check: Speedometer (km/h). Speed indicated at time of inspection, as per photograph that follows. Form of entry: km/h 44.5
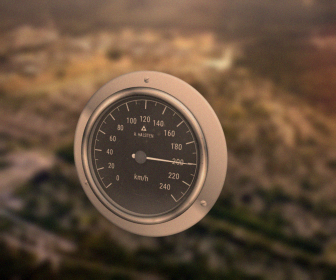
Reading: km/h 200
